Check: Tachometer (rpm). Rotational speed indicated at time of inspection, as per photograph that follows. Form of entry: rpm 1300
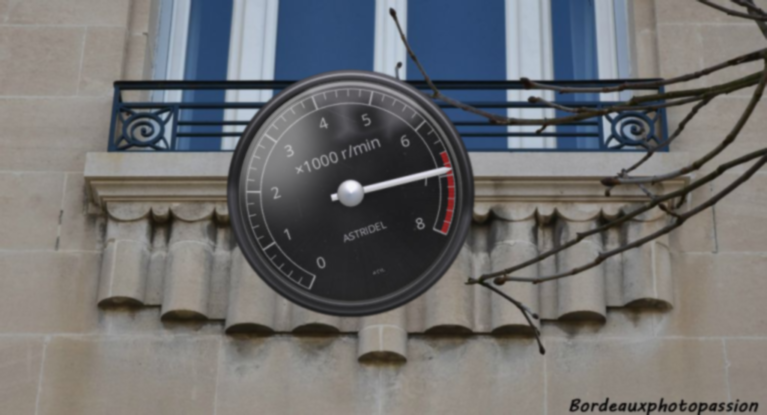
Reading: rpm 6900
